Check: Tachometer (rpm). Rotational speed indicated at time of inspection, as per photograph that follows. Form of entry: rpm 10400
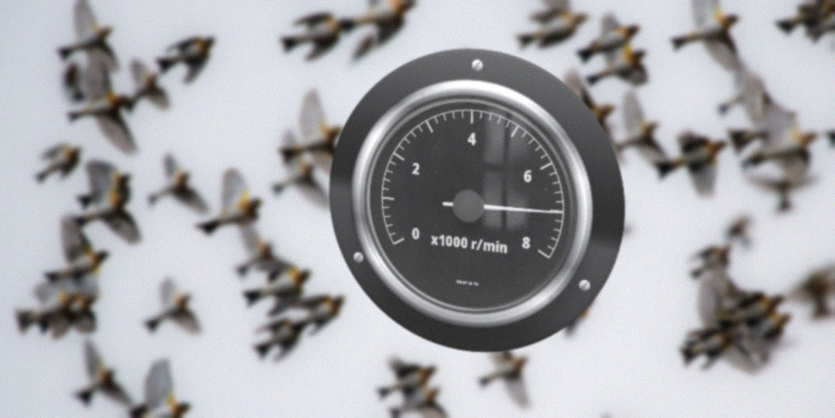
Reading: rpm 7000
